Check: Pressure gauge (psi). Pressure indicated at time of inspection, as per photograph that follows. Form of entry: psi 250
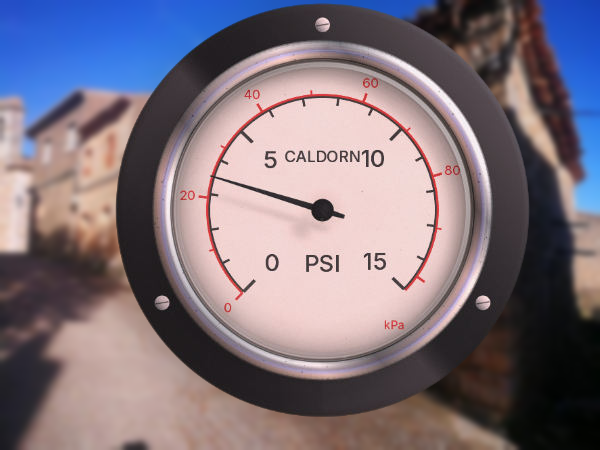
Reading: psi 3.5
